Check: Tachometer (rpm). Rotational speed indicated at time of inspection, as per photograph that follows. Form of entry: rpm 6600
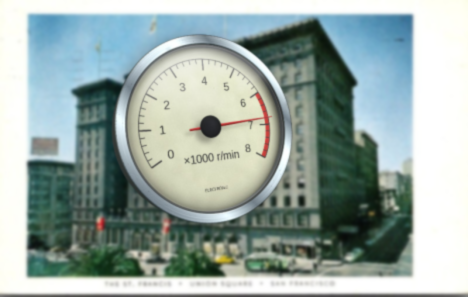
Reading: rpm 6800
